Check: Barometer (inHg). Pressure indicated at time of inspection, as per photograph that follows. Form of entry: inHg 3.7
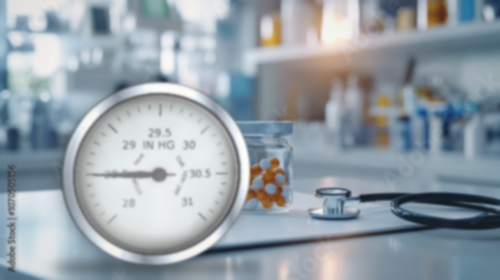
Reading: inHg 28.5
